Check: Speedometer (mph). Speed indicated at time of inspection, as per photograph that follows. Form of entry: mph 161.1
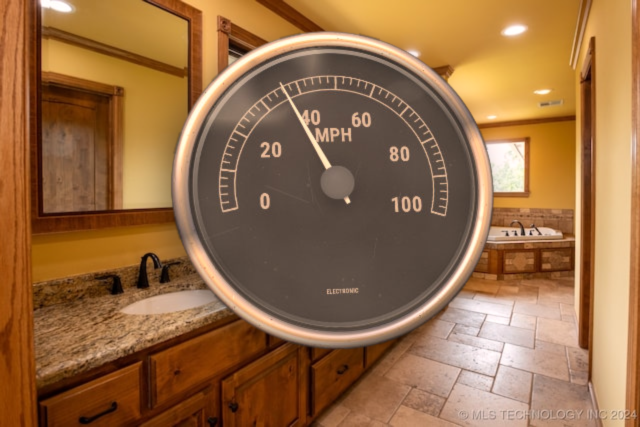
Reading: mph 36
